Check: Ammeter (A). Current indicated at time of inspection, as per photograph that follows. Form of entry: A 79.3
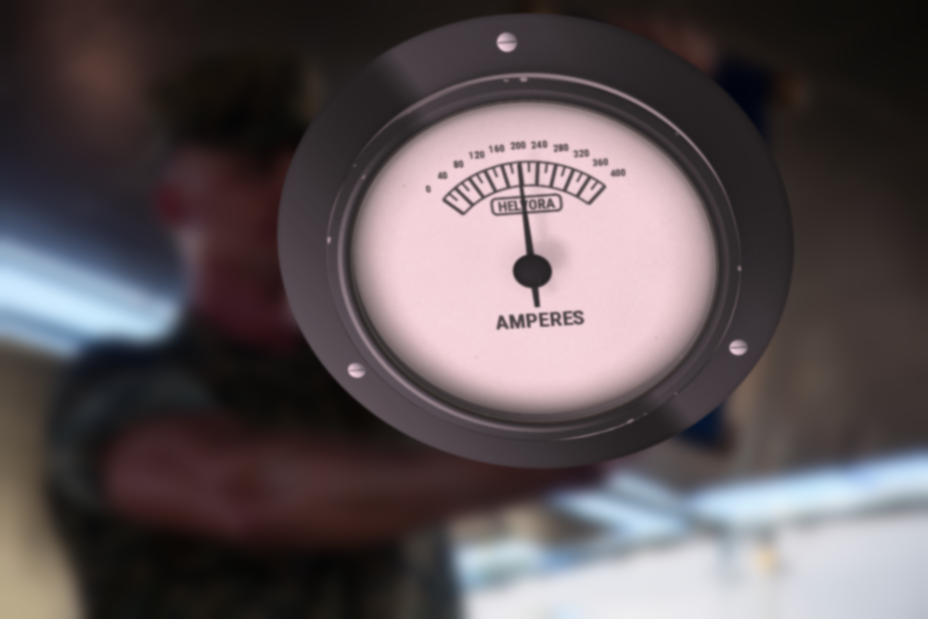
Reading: A 200
